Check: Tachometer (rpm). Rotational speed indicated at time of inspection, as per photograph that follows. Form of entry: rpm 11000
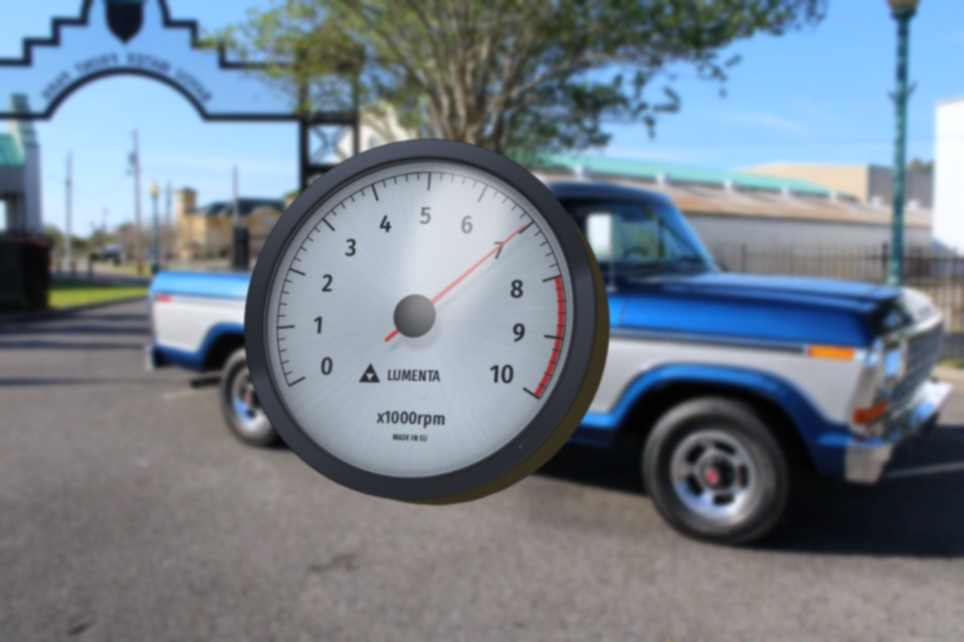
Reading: rpm 7000
